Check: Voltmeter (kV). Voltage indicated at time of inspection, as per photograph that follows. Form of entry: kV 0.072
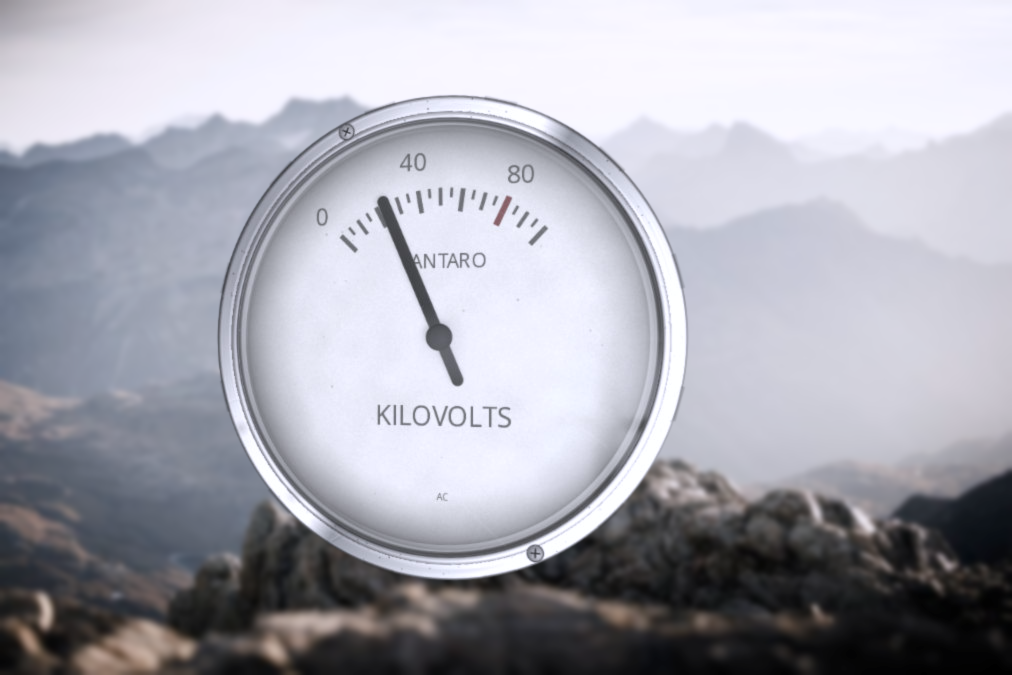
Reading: kV 25
